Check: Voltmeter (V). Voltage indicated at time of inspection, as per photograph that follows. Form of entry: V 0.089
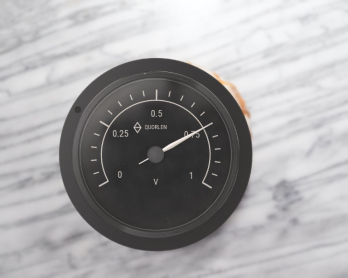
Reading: V 0.75
